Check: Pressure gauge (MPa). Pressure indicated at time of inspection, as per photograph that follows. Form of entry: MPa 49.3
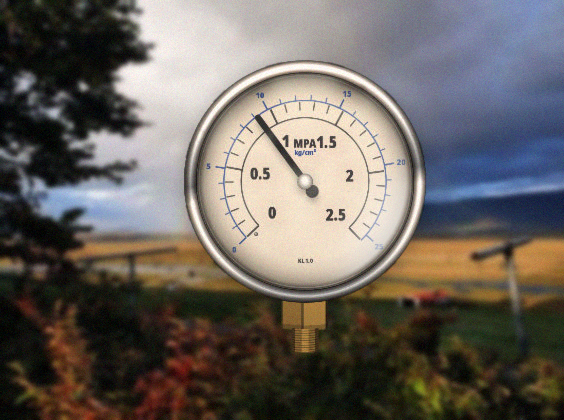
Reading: MPa 0.9
